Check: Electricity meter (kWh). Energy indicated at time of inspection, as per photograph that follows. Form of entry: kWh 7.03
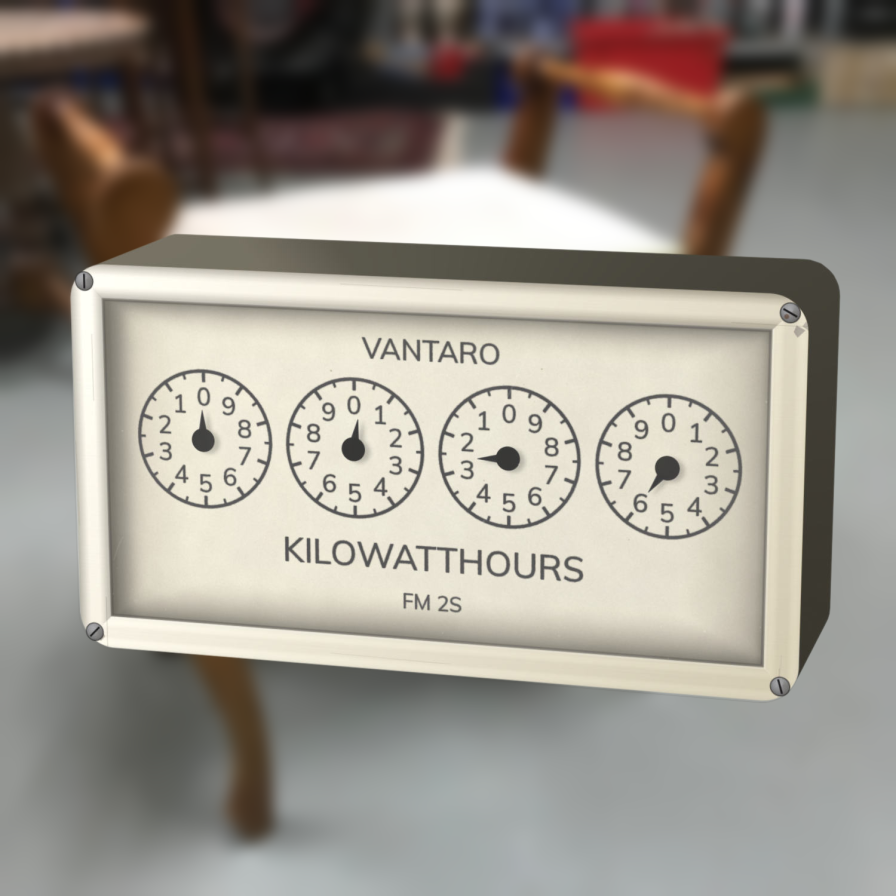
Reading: kWh 26
